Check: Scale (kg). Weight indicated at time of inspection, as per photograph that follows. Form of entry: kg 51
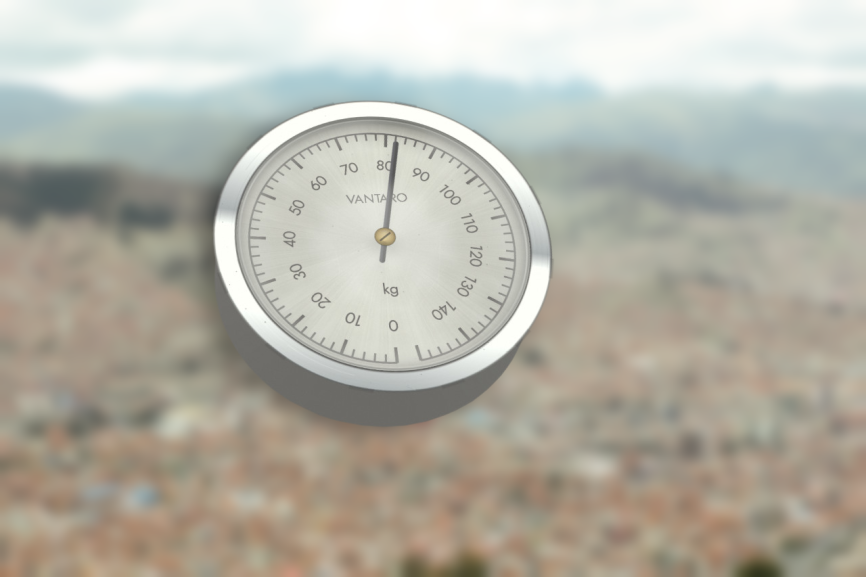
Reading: kg 82
